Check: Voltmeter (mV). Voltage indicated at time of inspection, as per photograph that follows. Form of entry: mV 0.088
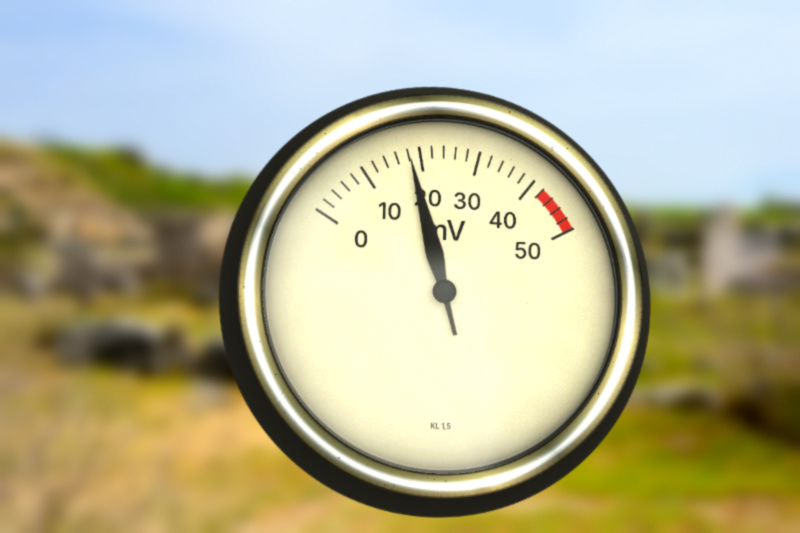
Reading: mV 18
